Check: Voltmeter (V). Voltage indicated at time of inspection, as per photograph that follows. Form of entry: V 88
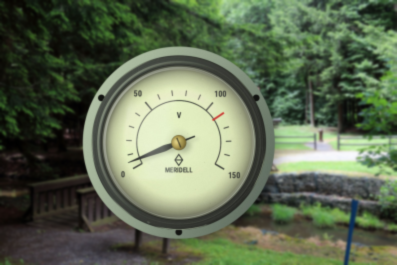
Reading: V 5
